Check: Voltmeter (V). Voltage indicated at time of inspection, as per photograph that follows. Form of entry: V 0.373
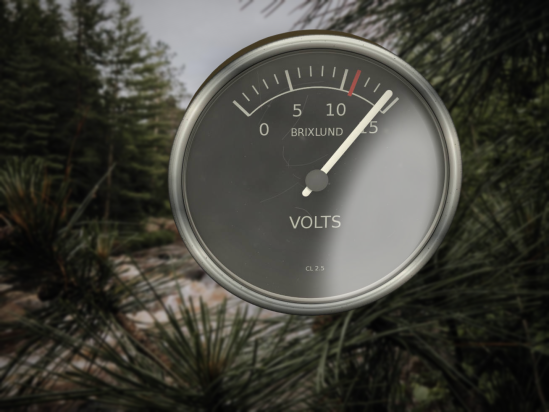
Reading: V 14
